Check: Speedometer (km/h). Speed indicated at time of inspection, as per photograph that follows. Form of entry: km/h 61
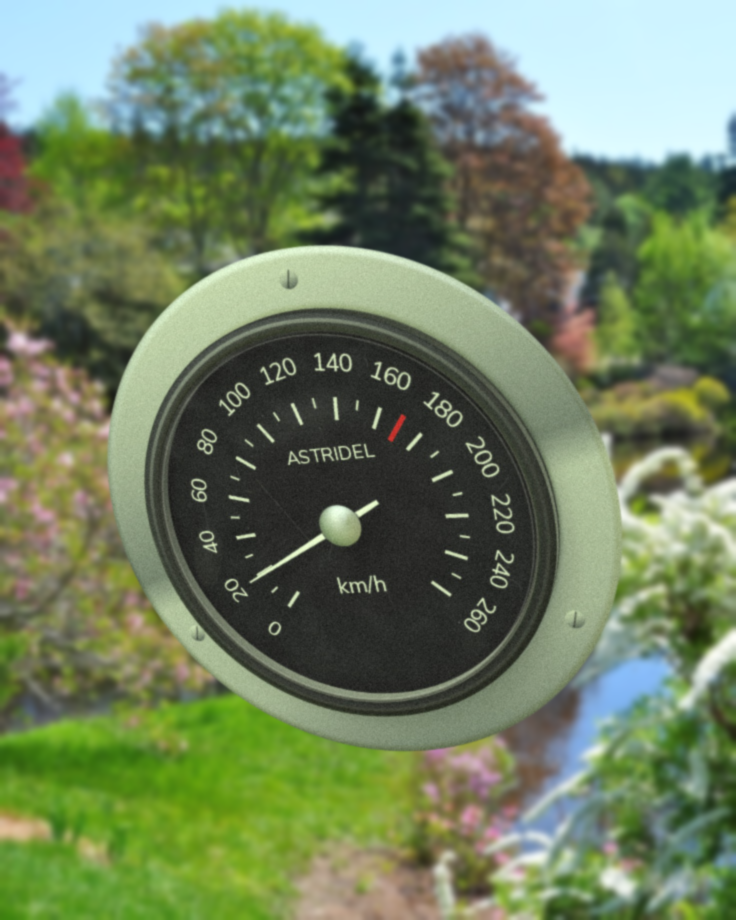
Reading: km/h 20
